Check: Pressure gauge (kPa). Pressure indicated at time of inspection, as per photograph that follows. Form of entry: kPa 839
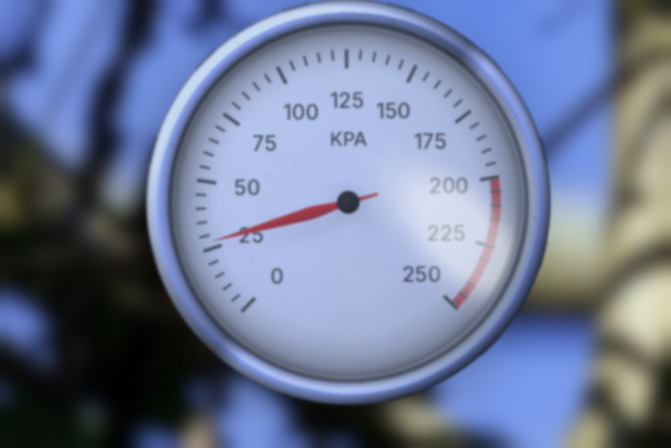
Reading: kPa 27.5
